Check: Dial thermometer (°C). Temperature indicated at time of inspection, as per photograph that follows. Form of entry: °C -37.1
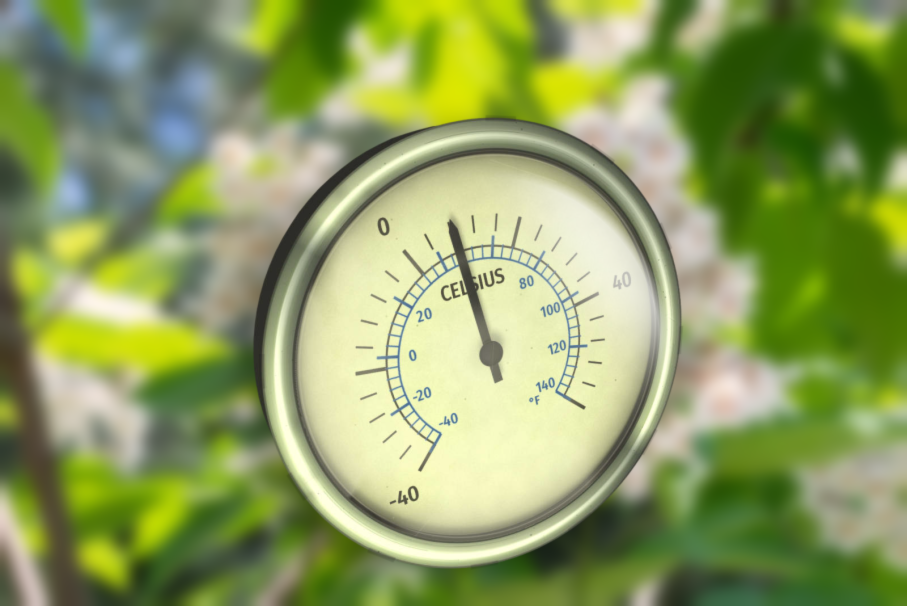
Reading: °C 8
